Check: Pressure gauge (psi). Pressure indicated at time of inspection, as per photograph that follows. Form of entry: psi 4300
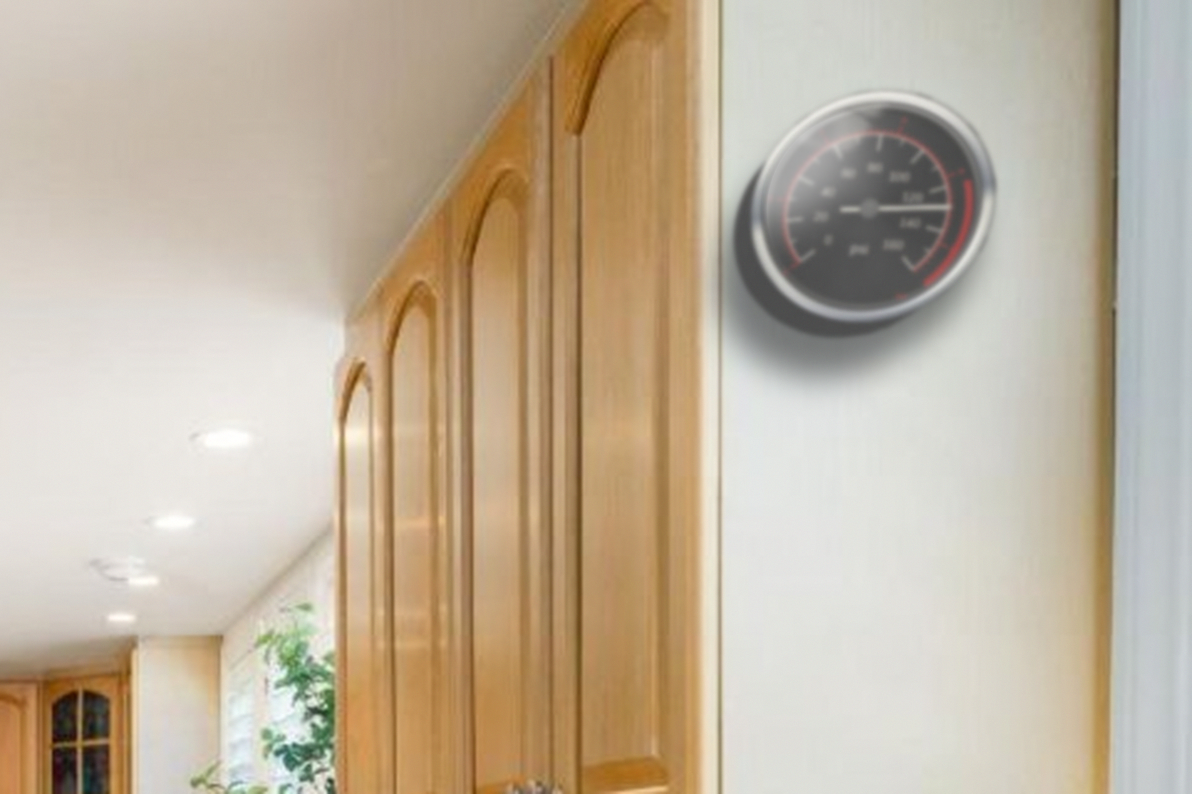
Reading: psi 130
